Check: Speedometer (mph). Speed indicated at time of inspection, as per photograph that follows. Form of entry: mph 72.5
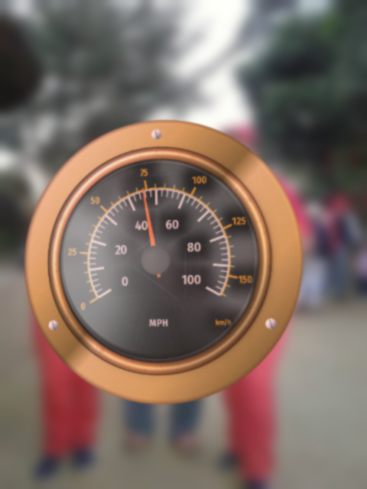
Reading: mph 46
